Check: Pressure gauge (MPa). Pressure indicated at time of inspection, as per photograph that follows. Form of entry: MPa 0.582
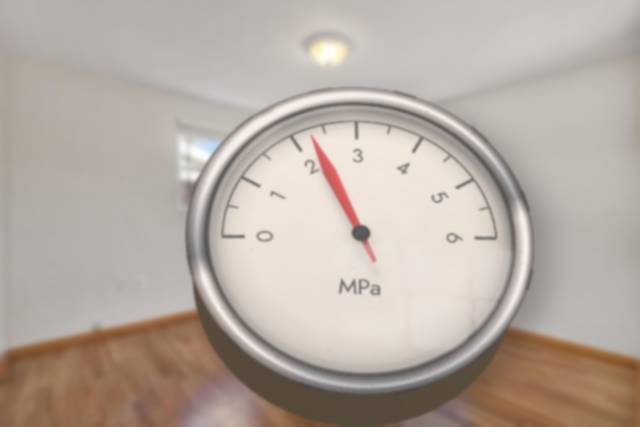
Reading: MPa 2.25
